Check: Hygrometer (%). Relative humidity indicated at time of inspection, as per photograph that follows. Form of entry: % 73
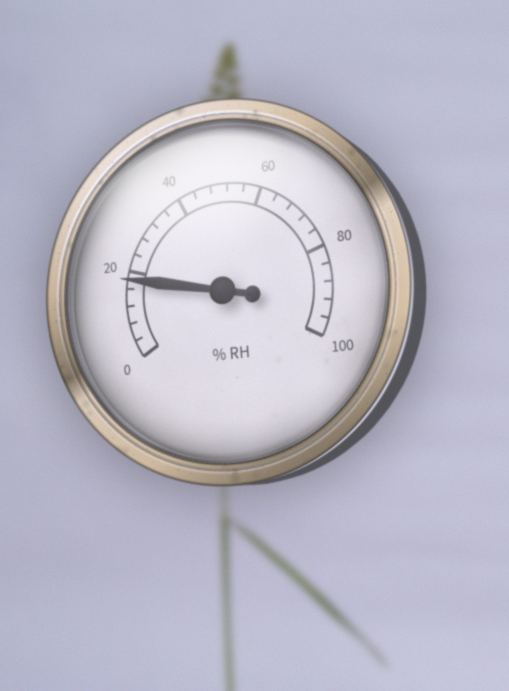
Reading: % 18
